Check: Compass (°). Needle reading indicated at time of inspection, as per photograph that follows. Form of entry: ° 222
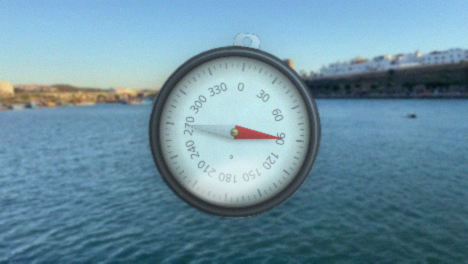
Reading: ° 90
